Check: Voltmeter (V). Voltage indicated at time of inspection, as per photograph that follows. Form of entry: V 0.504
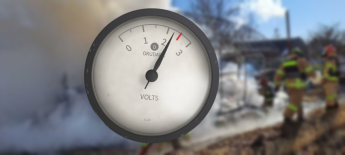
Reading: V 2.25
